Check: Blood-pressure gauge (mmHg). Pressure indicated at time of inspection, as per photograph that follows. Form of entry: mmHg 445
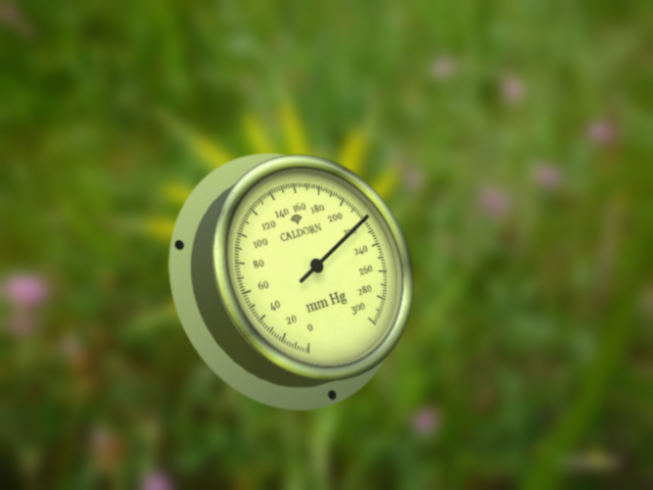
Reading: mmHg 220
